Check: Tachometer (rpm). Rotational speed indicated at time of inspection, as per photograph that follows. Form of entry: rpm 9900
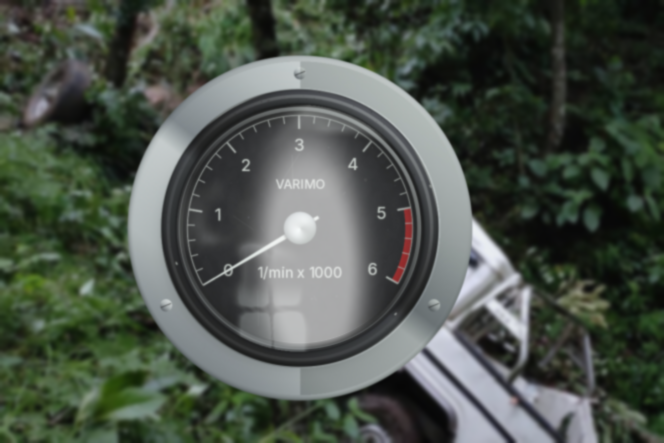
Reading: rpm 0
